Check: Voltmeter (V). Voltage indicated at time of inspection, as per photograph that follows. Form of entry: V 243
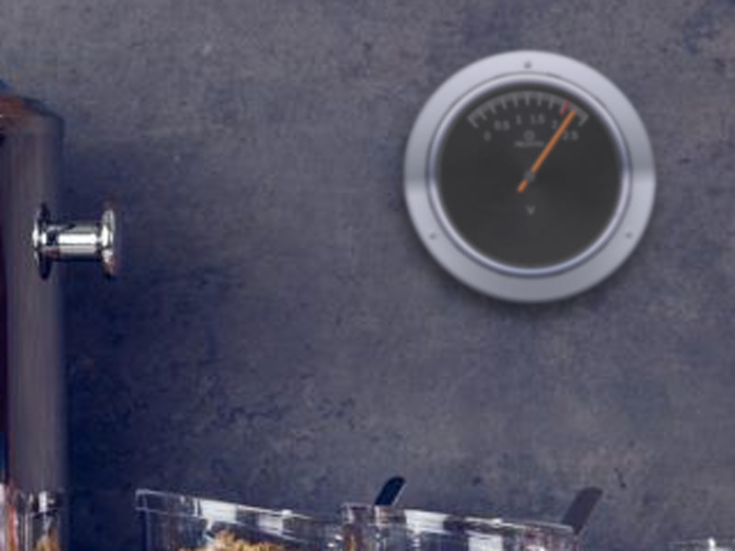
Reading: V 2.25
